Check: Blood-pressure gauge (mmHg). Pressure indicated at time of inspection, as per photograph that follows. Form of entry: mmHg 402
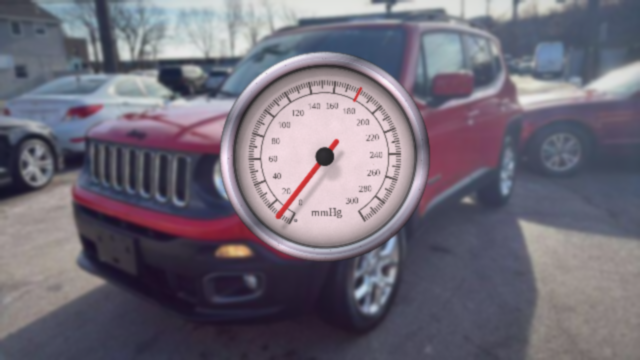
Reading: mmHg 10
